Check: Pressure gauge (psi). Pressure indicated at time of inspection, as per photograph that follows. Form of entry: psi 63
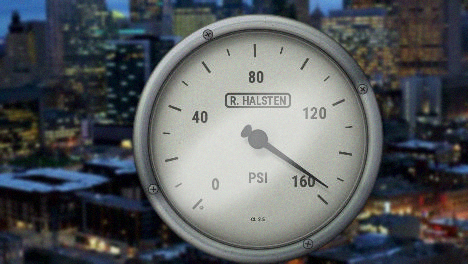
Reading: psi 155
